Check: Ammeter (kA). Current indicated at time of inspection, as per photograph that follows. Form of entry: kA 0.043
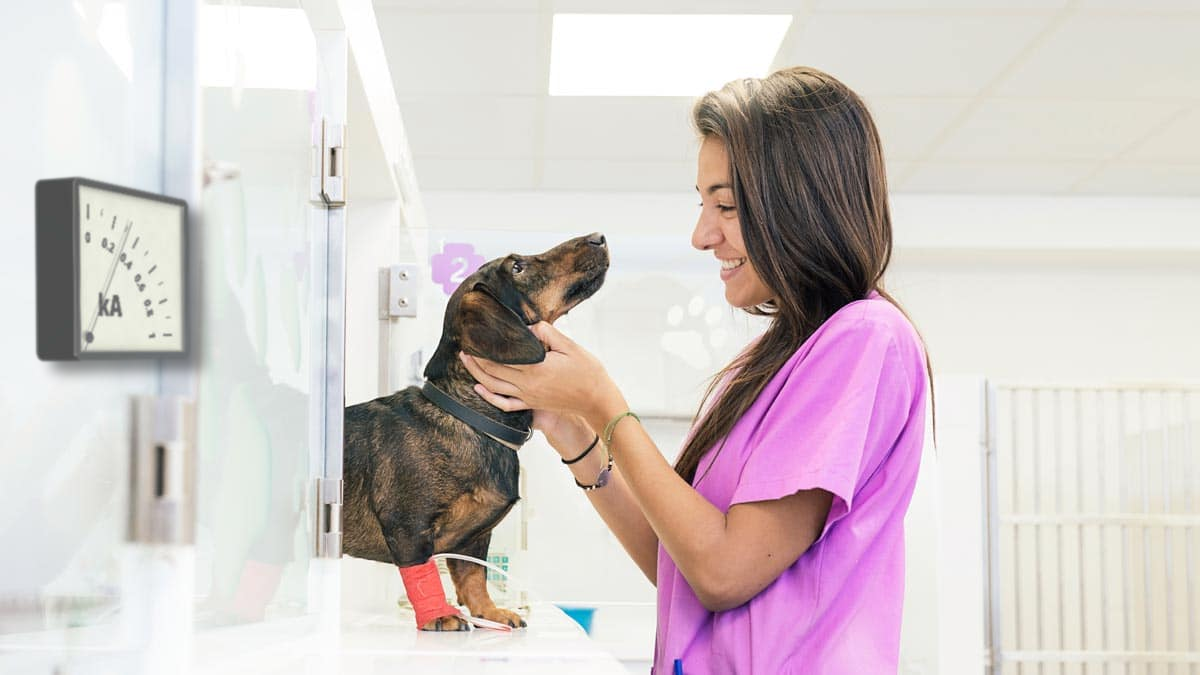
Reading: kA 0.3
